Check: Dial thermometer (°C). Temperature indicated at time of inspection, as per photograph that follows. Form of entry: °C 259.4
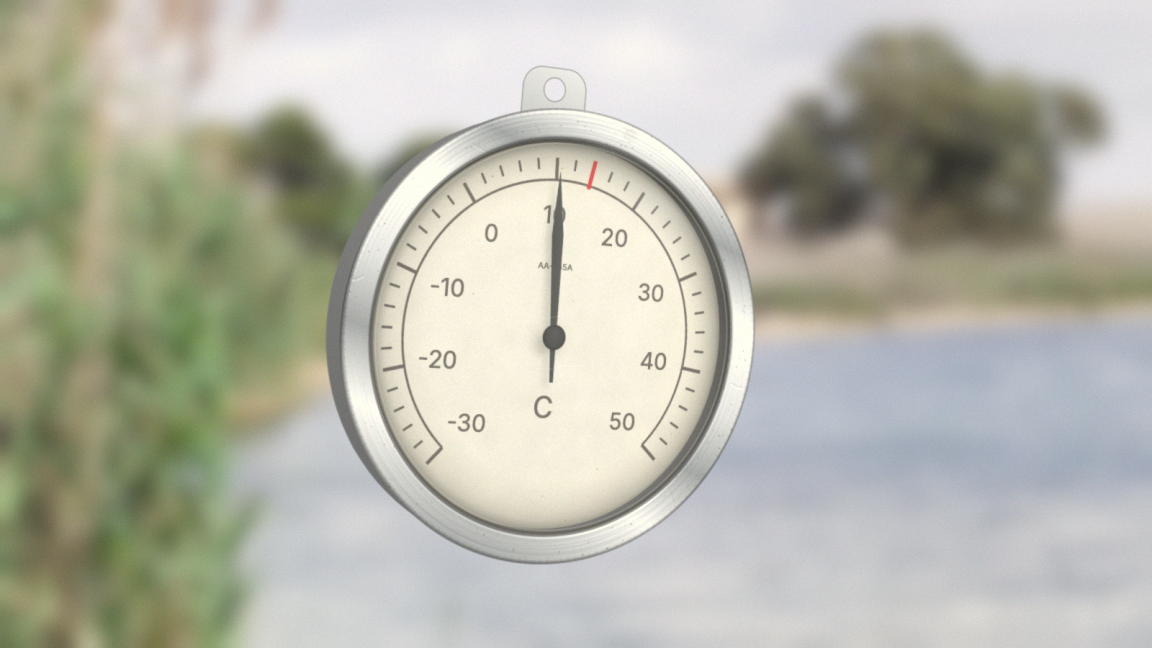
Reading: °C 10
